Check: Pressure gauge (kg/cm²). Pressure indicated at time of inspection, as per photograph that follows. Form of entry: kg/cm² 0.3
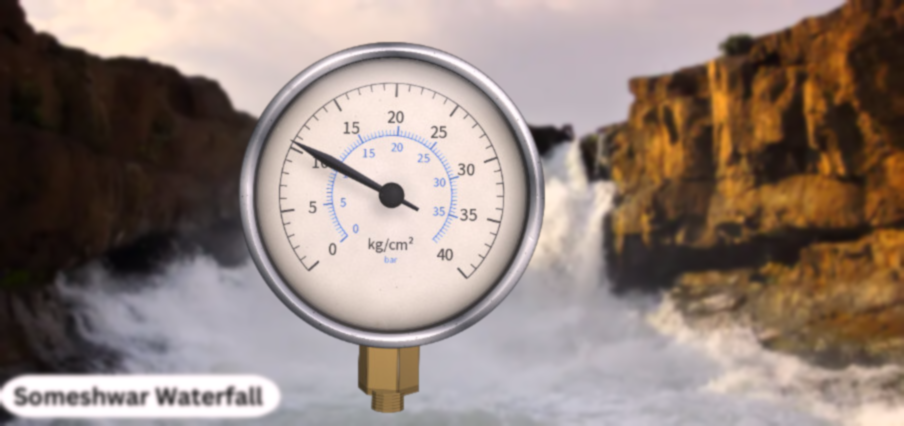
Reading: kg/cm² 10.5
